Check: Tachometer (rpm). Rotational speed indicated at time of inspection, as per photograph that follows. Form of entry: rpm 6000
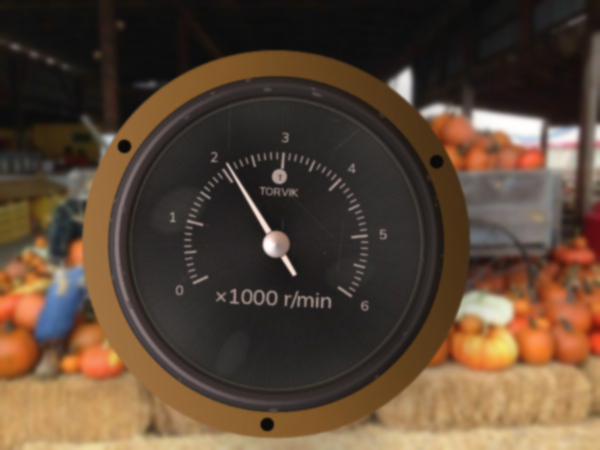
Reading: rpm 2100
